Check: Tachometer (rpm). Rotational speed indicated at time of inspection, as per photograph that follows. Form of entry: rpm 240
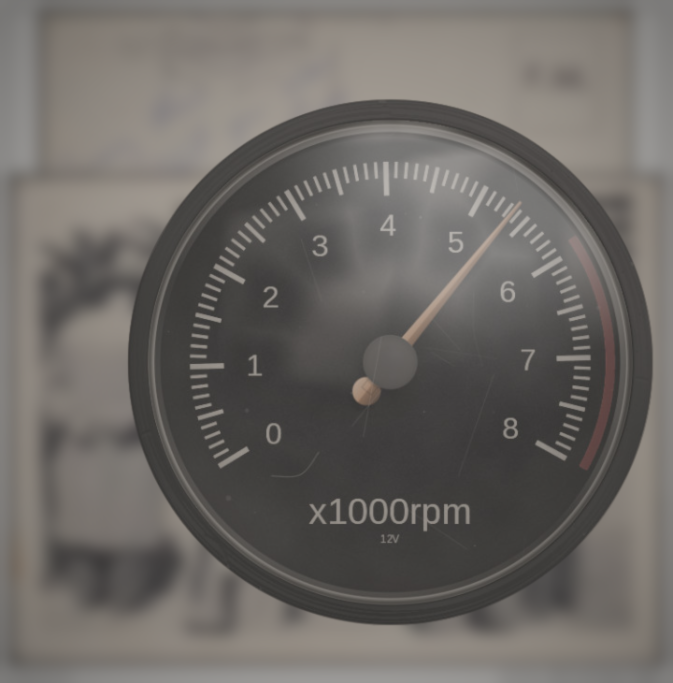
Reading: rpm 5350
